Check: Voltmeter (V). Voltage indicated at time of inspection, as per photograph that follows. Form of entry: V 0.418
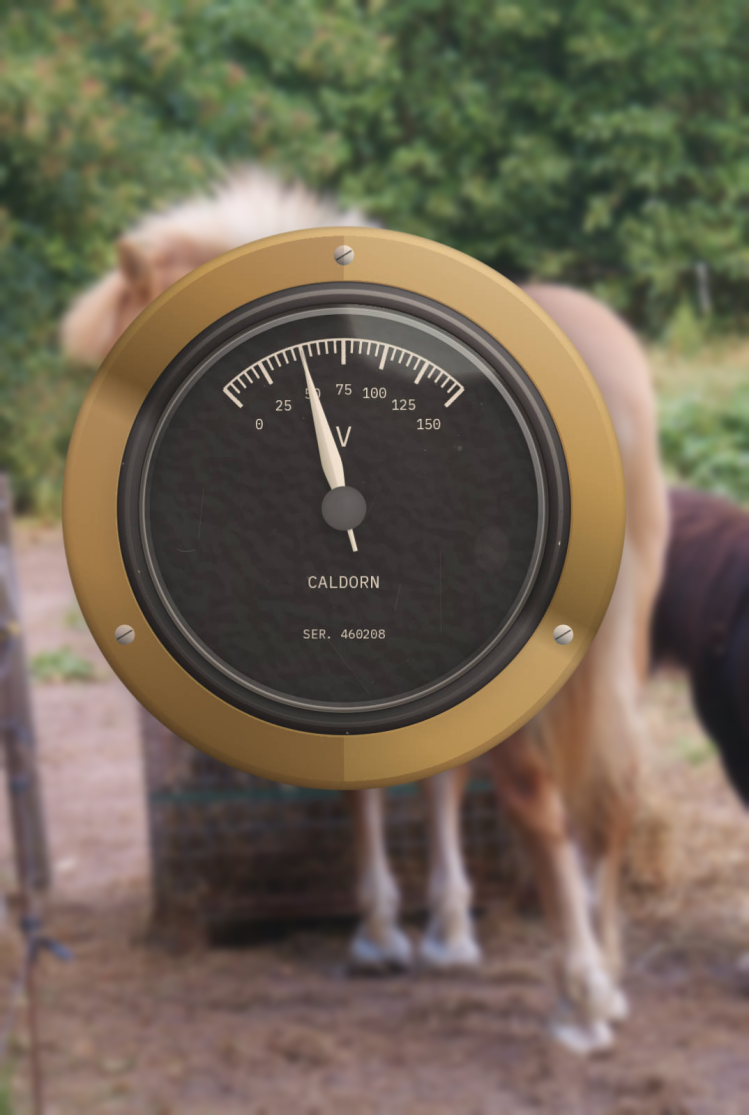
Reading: V 50
